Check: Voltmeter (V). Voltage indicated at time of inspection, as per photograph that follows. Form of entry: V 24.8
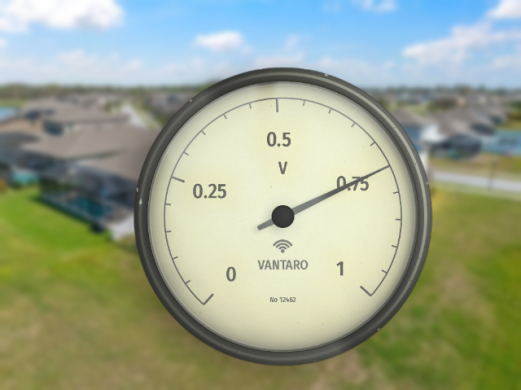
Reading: V 0.75
